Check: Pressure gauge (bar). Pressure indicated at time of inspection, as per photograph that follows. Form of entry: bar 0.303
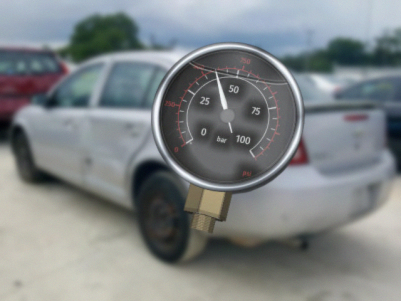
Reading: bar 40
